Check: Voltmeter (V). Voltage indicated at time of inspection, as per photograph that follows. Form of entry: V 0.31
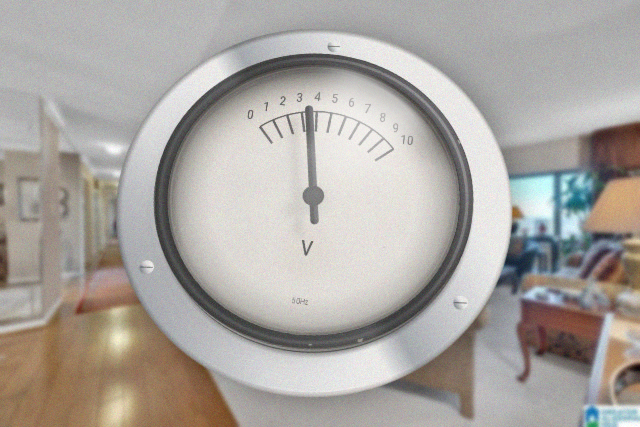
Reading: V 3.5
